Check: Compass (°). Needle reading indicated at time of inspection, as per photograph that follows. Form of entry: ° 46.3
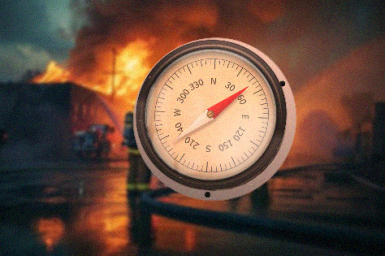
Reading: ° 50
